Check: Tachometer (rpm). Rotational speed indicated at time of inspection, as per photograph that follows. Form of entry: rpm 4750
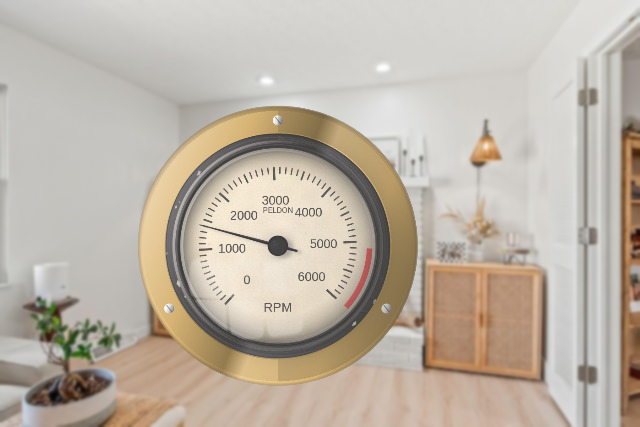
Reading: rpm 1400
